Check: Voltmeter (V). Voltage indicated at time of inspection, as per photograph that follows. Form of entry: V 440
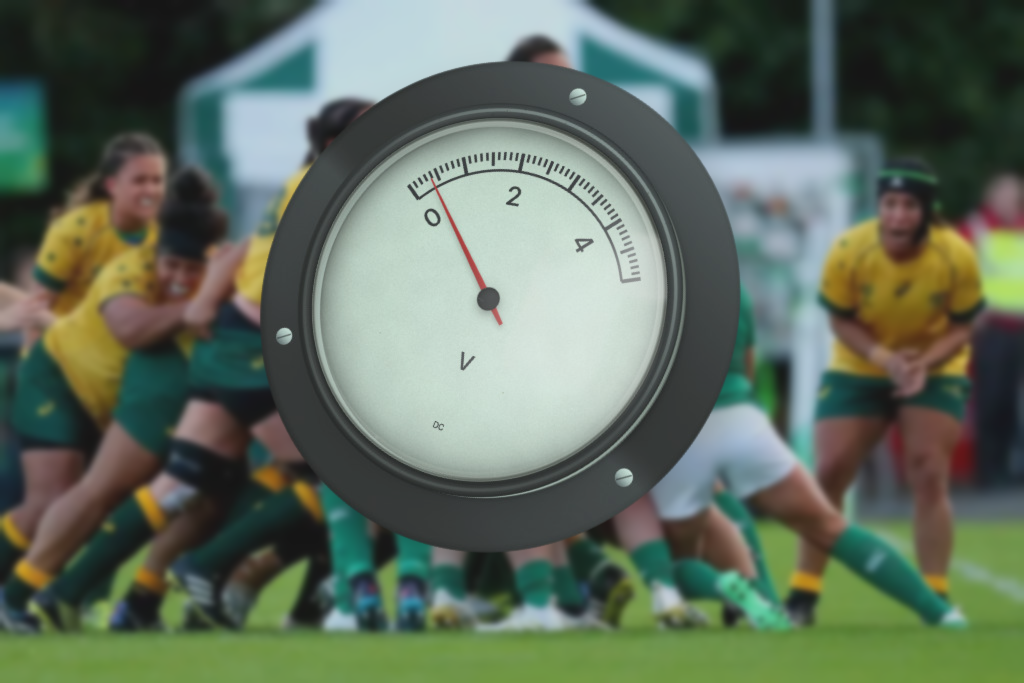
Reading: V 0.4
